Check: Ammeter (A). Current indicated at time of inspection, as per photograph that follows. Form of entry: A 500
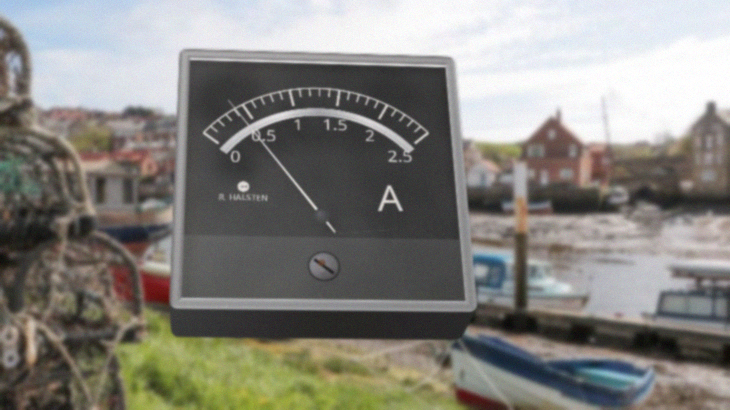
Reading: A 0.4
